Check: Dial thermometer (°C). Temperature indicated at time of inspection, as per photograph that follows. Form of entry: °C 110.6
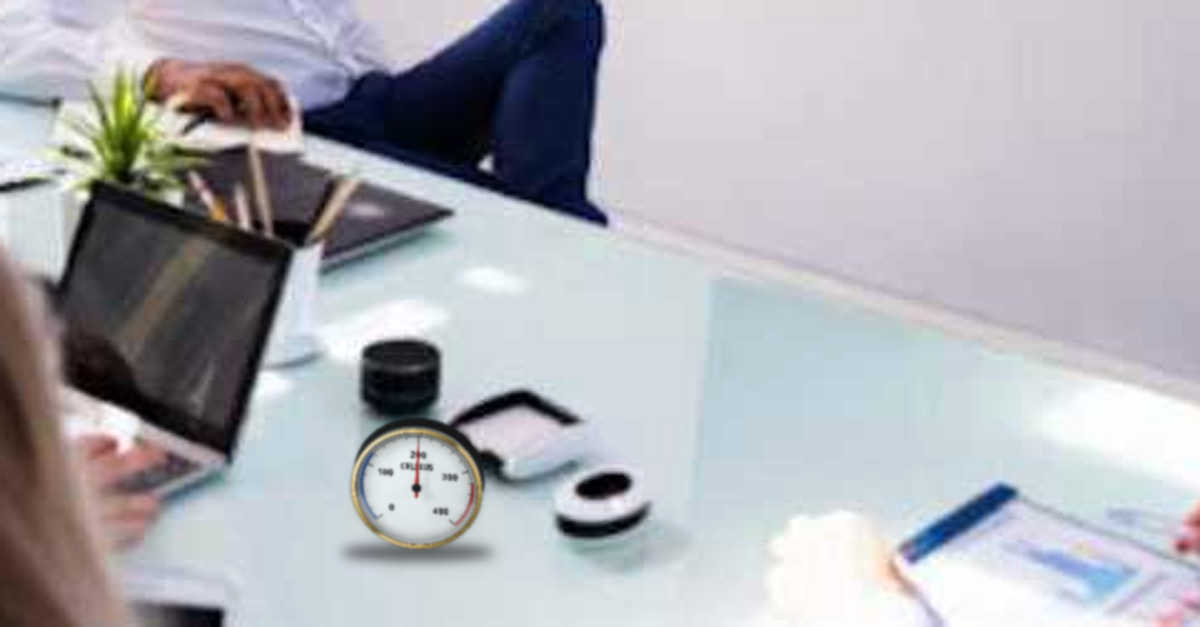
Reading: °C 200
